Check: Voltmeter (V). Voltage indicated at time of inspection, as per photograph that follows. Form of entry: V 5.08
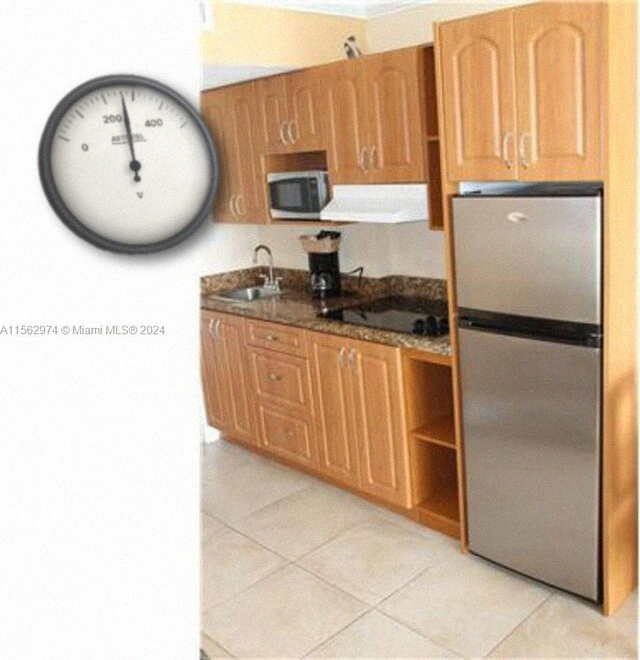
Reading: V 260
